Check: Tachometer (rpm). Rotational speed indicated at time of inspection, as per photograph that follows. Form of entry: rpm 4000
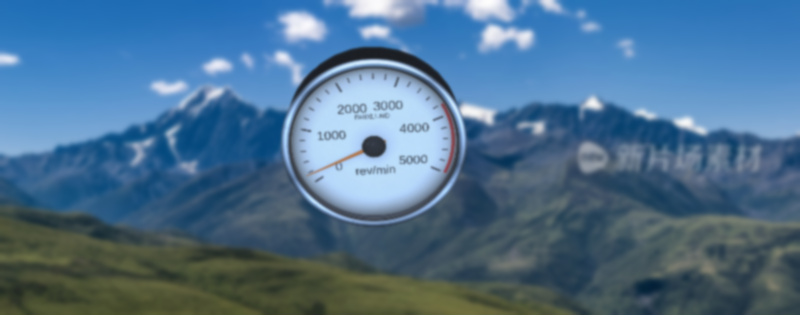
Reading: rpm 200
